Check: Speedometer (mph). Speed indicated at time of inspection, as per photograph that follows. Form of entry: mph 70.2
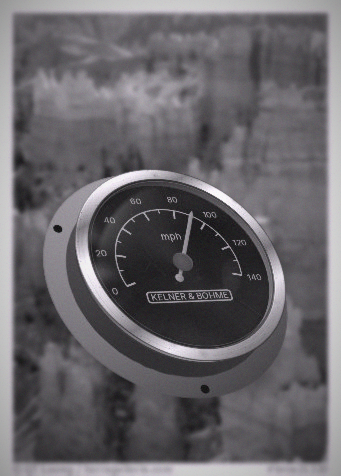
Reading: mph 90
